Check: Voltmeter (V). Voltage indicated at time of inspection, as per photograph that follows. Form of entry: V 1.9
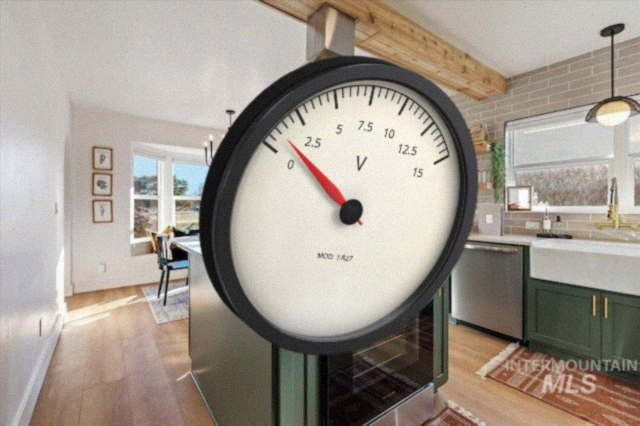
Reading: V 1
